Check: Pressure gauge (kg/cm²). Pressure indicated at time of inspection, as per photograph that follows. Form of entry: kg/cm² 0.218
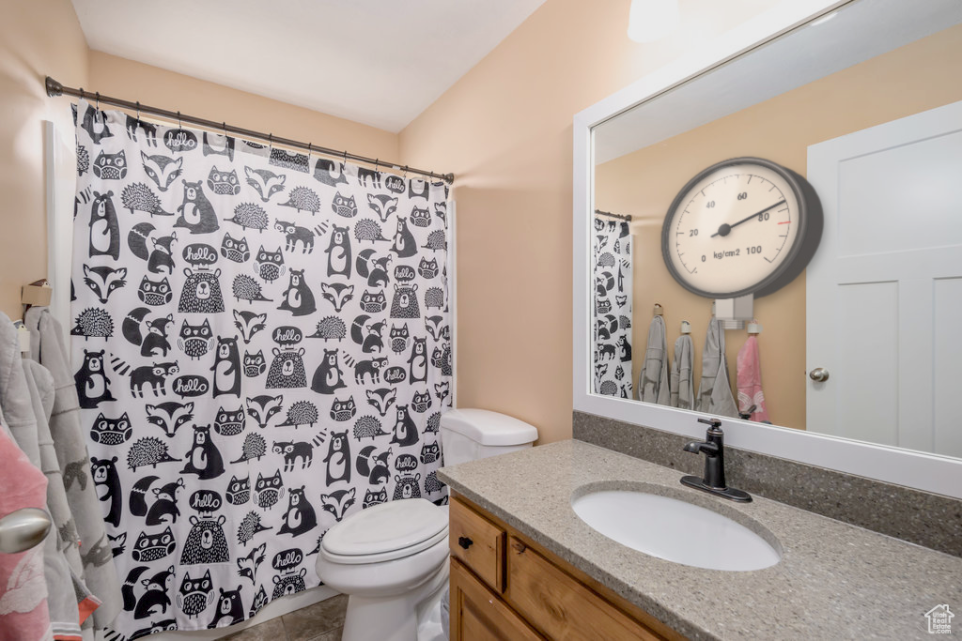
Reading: kg/cm² 77.5
